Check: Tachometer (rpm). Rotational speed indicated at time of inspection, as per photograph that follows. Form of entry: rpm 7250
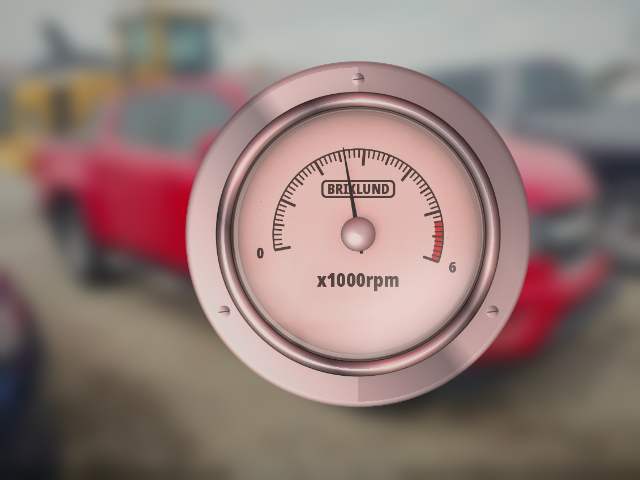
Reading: rpm 2600
